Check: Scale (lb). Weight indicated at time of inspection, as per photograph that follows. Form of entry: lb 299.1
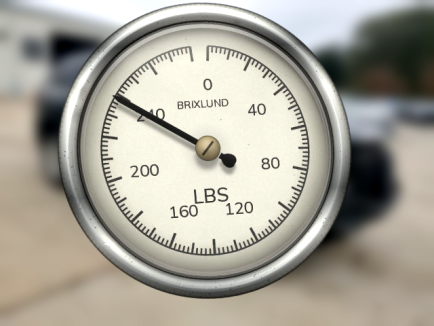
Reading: lb 238
